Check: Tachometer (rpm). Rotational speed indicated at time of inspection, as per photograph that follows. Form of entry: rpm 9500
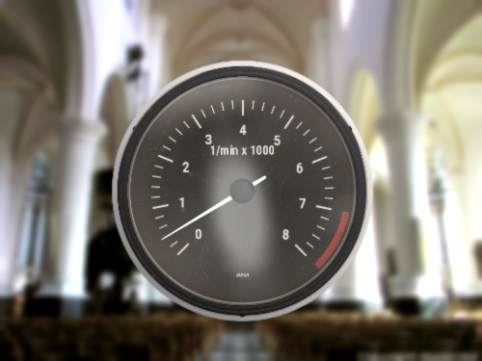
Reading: rpm 400
